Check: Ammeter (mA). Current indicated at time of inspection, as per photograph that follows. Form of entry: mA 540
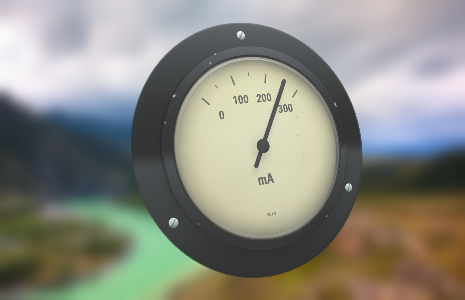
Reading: mA 250
